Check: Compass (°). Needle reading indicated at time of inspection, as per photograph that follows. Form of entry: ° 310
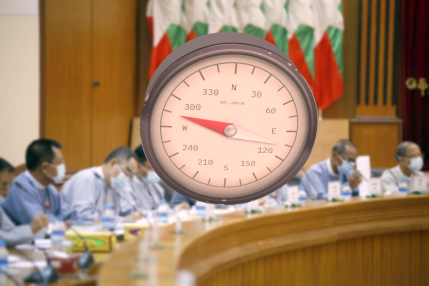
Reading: ° 285
